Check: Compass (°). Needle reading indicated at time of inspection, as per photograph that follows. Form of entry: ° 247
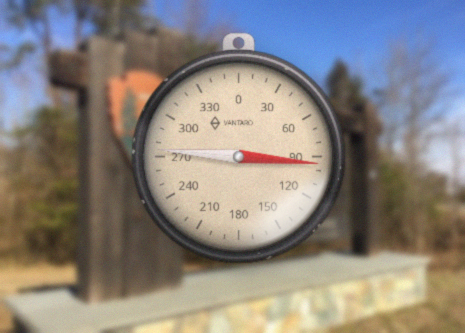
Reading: ° 95
